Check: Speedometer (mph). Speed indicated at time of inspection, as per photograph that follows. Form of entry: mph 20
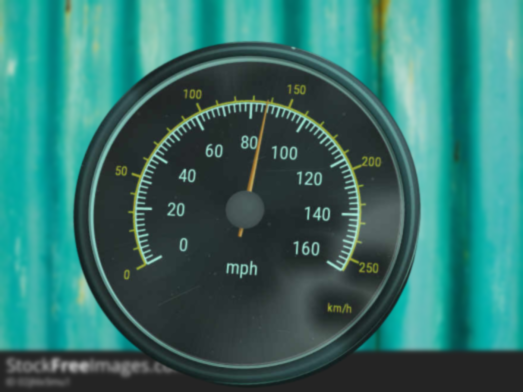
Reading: mph 86
